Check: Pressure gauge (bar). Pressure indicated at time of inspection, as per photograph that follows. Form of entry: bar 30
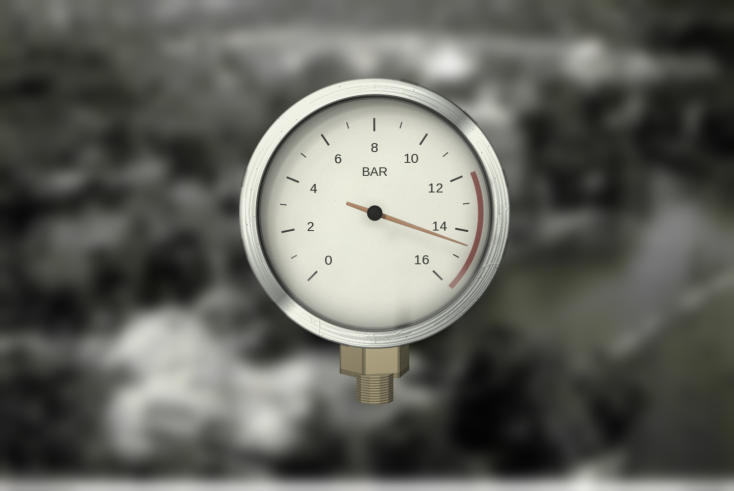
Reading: bar 14.5
